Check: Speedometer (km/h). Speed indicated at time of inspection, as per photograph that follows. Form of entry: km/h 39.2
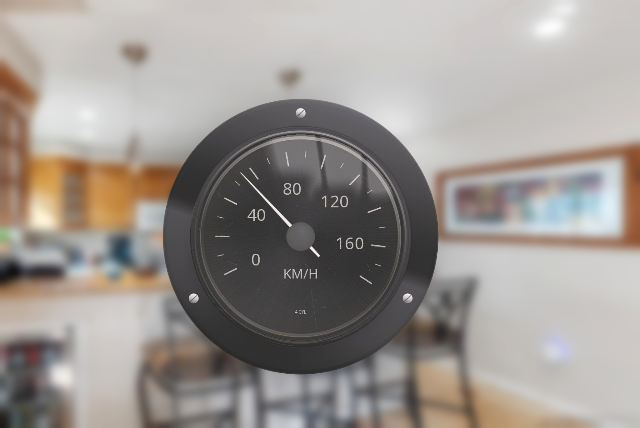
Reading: km/h 55
